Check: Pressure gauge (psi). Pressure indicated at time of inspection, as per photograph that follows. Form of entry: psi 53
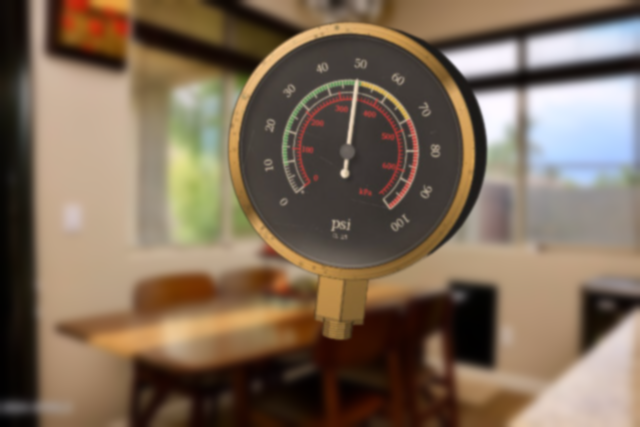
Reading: psi 50
